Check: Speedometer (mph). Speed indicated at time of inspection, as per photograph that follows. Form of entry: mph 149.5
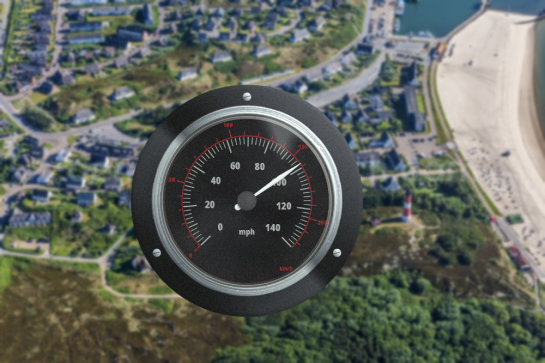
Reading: mph 98
